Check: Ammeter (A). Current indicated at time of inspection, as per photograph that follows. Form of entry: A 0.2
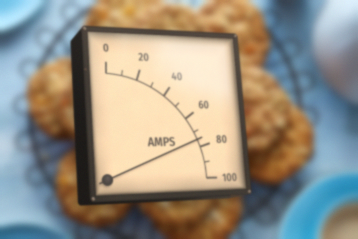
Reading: A 75
